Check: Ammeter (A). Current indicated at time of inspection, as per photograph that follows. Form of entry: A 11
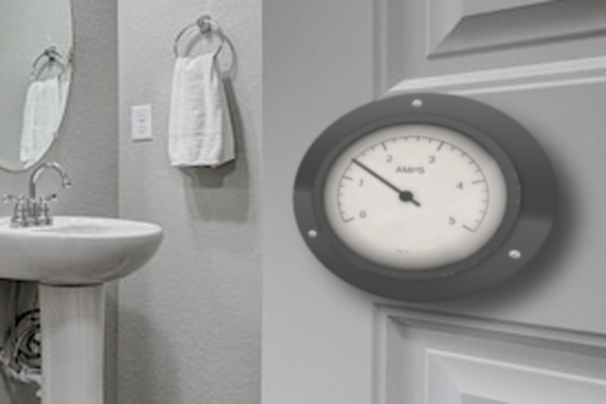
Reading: A 1.4
